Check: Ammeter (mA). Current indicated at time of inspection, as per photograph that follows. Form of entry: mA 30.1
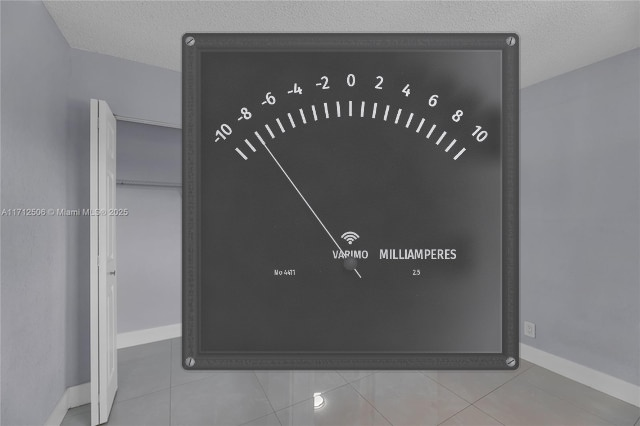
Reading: mA -8
